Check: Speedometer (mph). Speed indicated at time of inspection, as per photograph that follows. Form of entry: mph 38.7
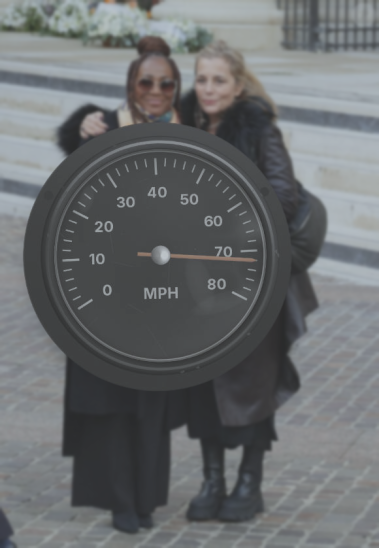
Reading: mph 72
